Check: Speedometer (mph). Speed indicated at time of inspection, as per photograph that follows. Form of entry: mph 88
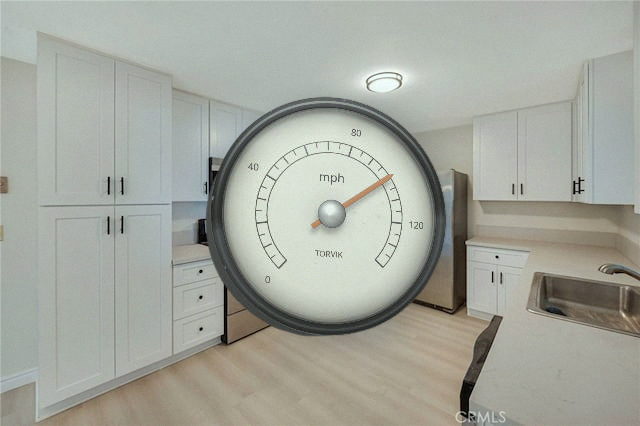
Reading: mph 100
